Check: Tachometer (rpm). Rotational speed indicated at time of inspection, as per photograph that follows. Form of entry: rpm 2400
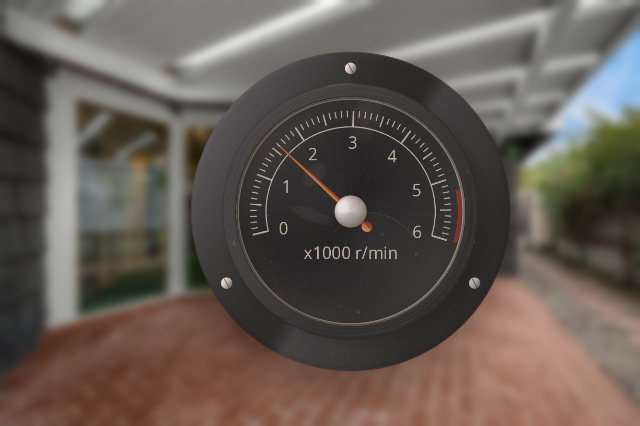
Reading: rpm 1600
